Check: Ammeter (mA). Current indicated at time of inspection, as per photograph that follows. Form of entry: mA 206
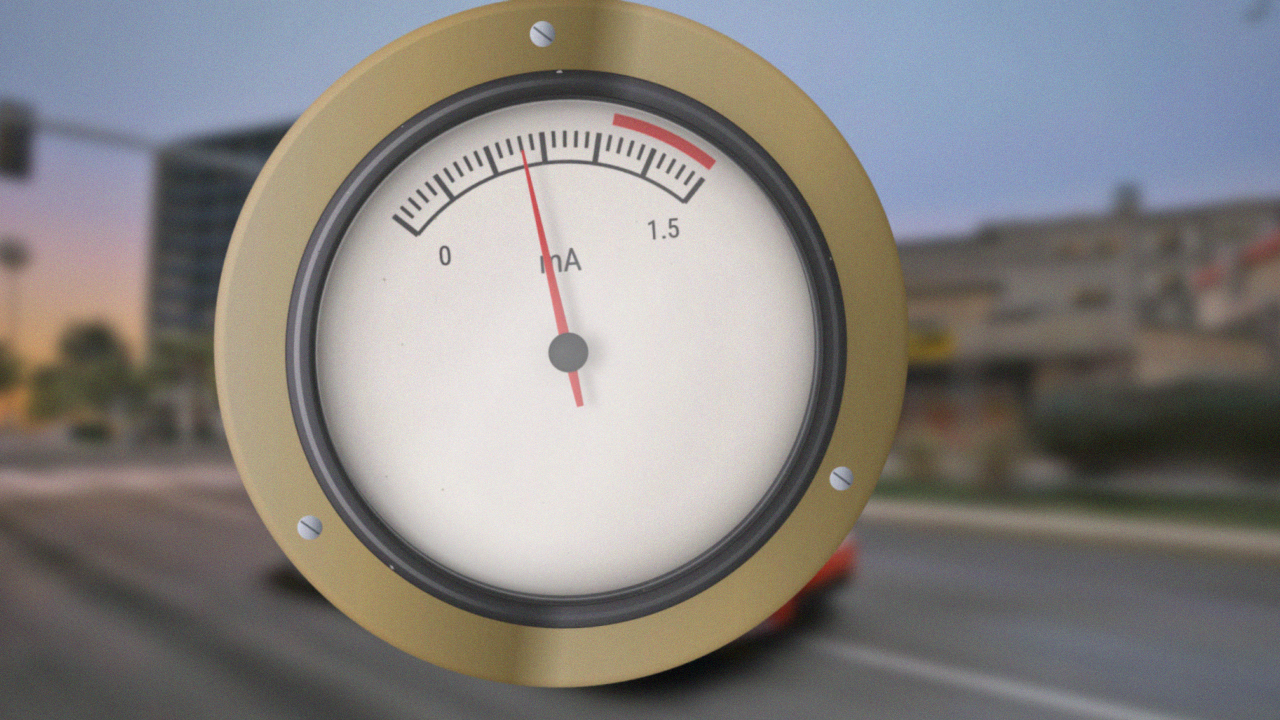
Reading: mA 0.65
